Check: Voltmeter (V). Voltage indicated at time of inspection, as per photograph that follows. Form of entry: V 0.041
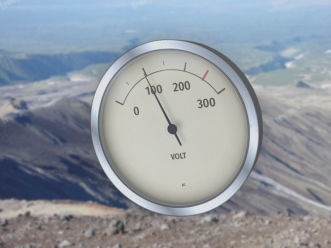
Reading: V 100
